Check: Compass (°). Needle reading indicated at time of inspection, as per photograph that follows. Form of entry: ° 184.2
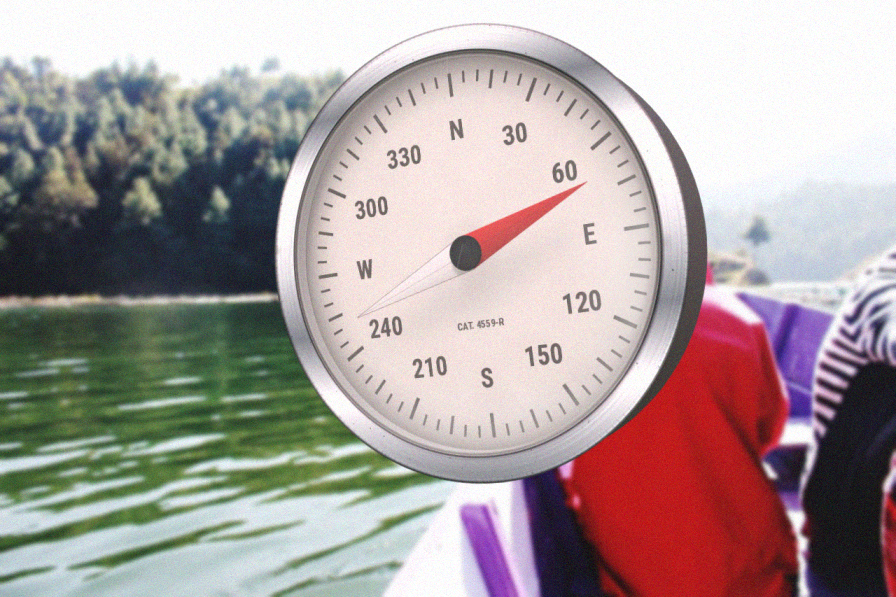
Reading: ° 70
